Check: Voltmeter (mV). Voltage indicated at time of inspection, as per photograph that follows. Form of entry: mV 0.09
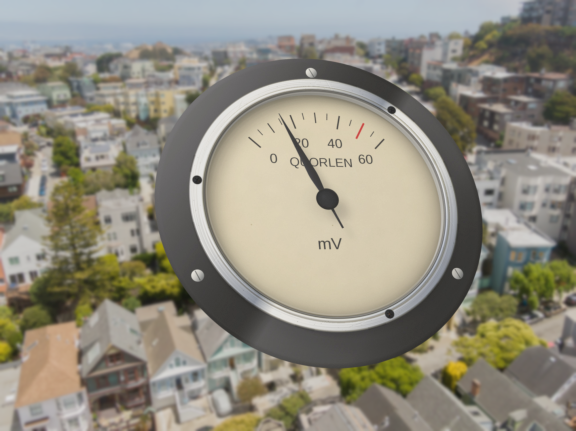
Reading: mV 15
